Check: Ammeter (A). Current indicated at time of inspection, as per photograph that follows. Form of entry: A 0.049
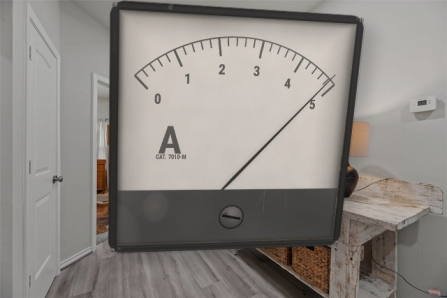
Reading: A 4.8
